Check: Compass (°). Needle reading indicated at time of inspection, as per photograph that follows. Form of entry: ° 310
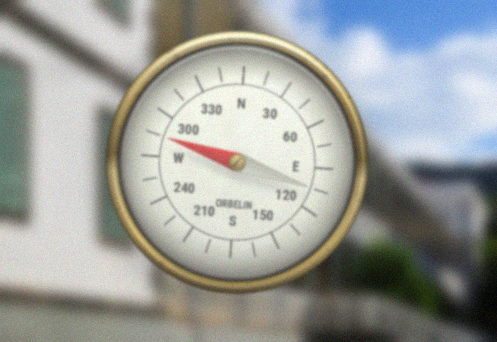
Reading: ° 285
